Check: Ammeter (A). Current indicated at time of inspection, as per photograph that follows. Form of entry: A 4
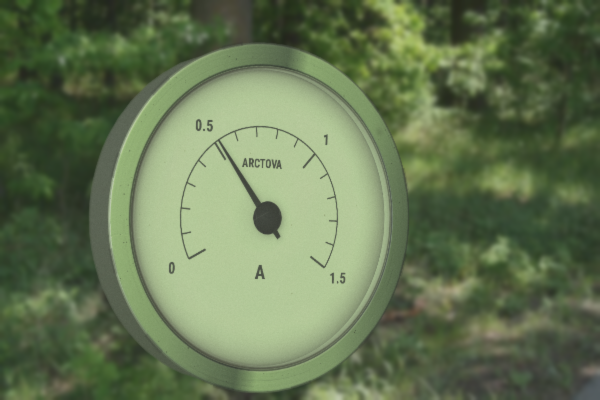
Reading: A 0.5
